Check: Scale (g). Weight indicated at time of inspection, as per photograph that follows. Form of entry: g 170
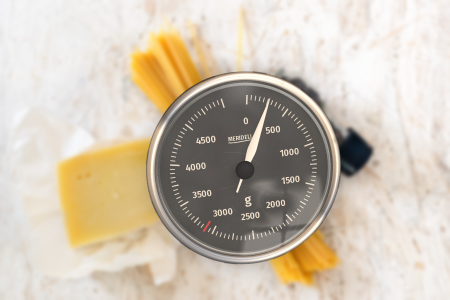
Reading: g 250
